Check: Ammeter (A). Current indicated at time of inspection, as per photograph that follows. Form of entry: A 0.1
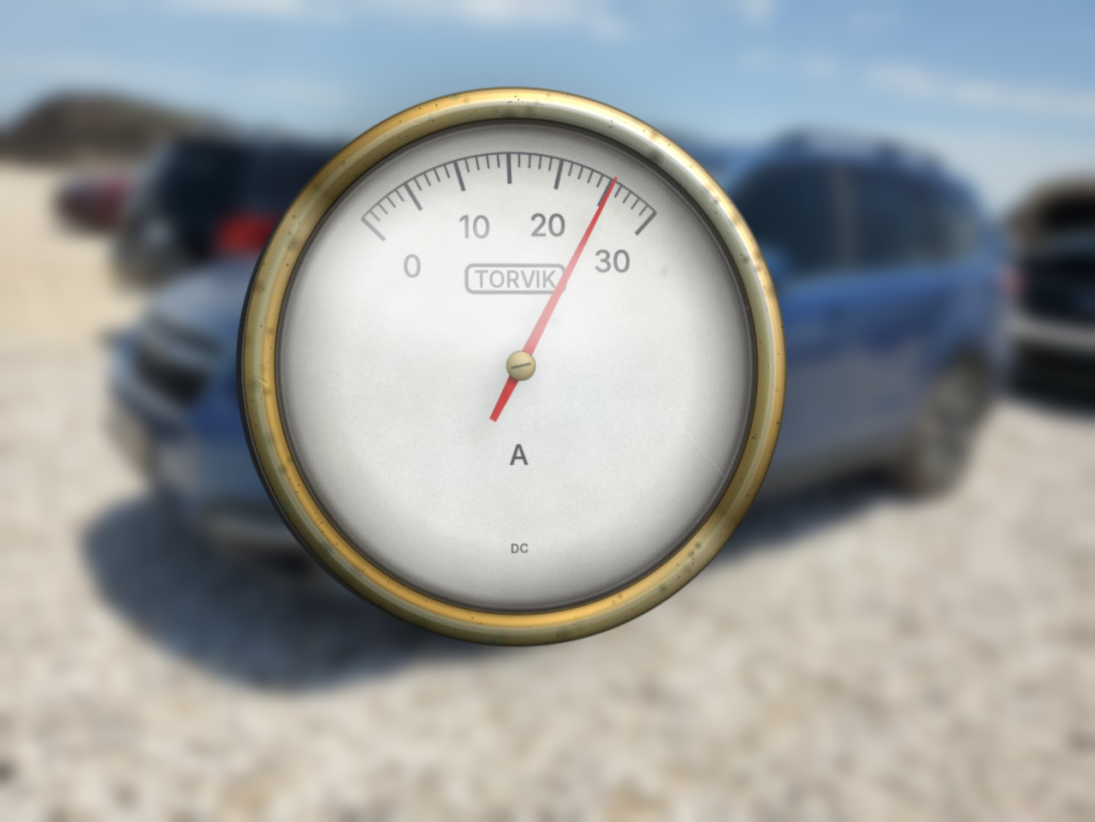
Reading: A 25
